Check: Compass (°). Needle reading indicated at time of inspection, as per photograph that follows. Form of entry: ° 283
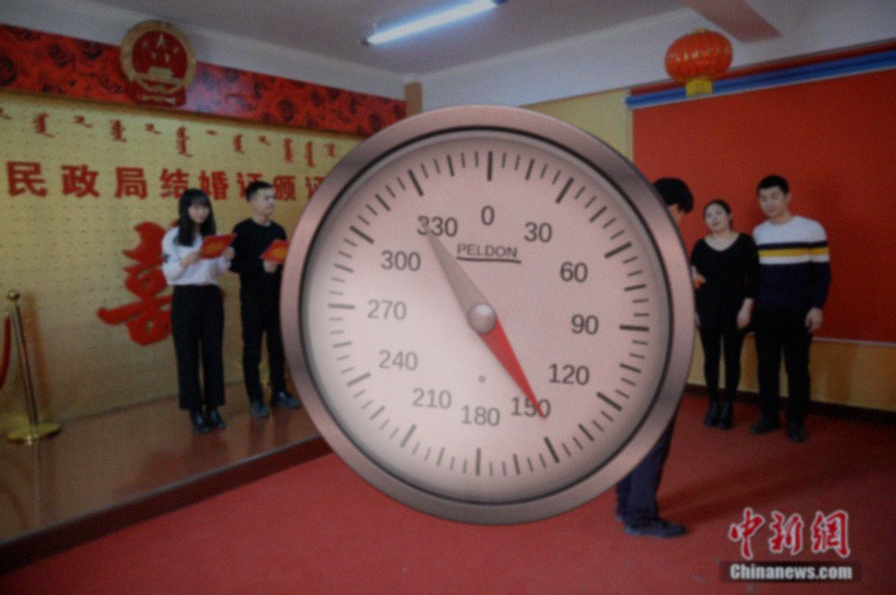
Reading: ° 145
